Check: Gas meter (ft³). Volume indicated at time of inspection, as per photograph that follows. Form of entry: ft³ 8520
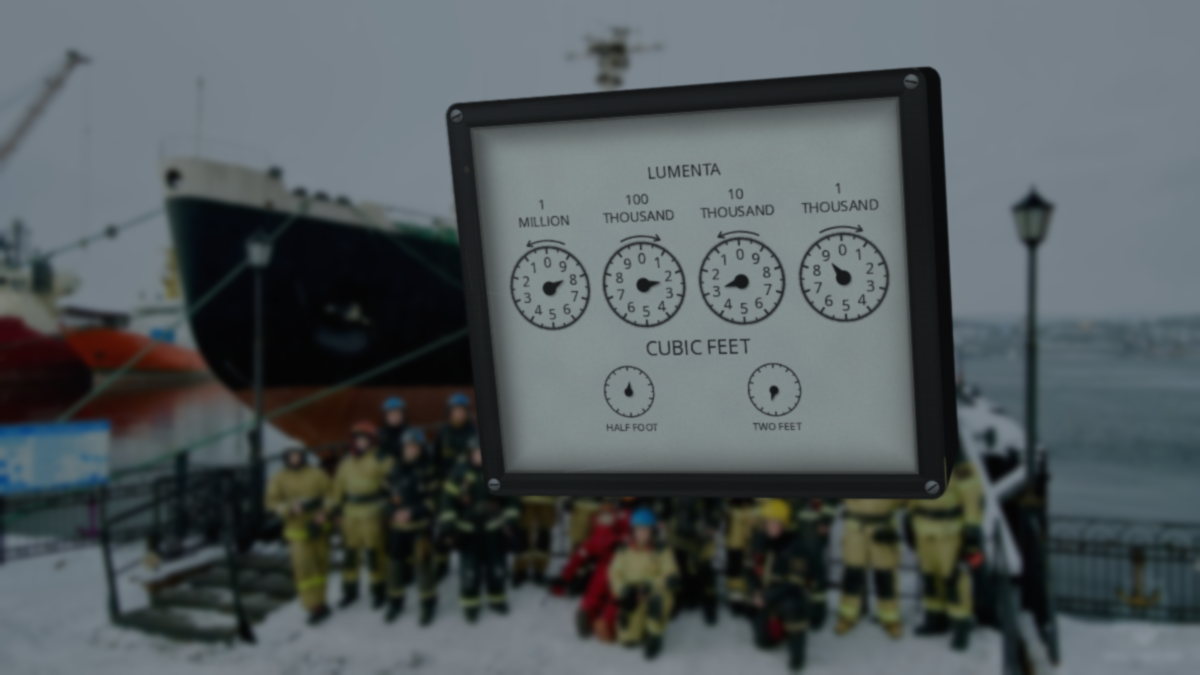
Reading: ft³ 822900
